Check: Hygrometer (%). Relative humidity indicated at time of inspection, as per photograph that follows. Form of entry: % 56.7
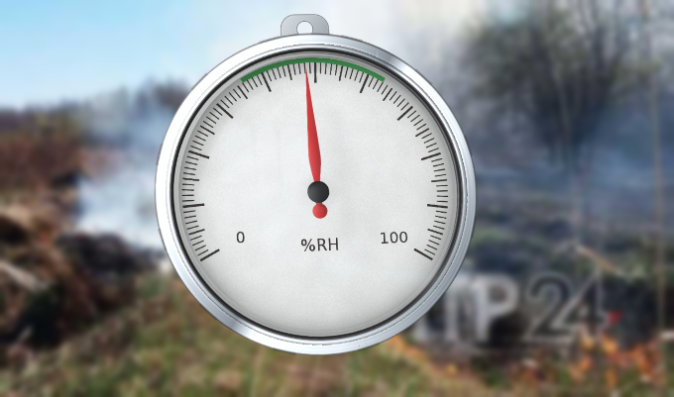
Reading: % 48
